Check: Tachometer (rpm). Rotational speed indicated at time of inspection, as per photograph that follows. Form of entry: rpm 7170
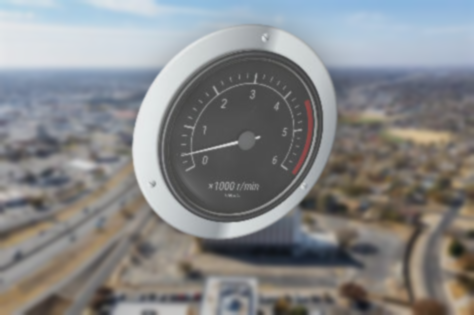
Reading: rpm 400
